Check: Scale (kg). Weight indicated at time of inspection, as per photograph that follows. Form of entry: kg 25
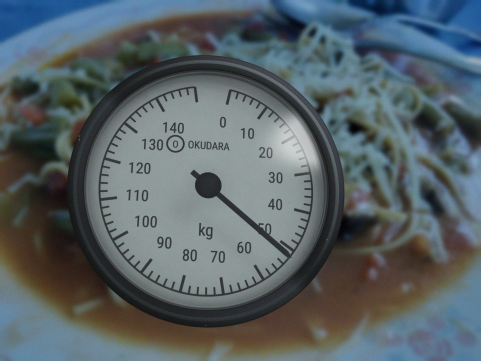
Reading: kg 52
